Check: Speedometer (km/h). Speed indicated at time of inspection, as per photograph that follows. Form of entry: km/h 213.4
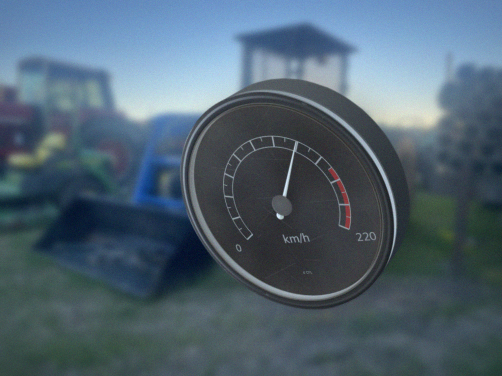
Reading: km/h 140
